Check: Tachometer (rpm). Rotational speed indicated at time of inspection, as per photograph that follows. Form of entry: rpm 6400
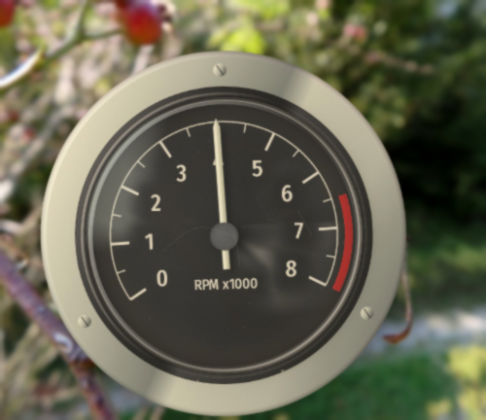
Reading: rpm 4000
